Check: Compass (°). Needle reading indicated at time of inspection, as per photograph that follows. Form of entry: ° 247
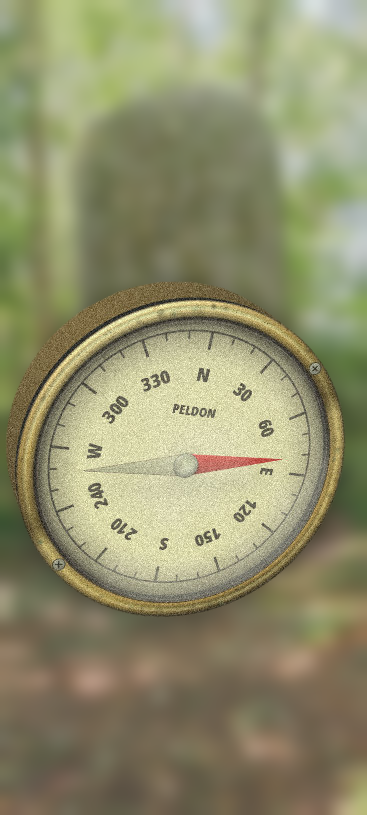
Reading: ° 80
